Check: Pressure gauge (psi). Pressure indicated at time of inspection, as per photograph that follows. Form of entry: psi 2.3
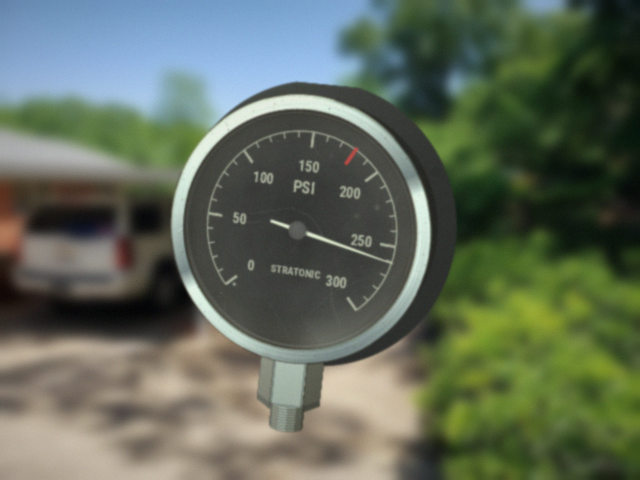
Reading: psi 260
